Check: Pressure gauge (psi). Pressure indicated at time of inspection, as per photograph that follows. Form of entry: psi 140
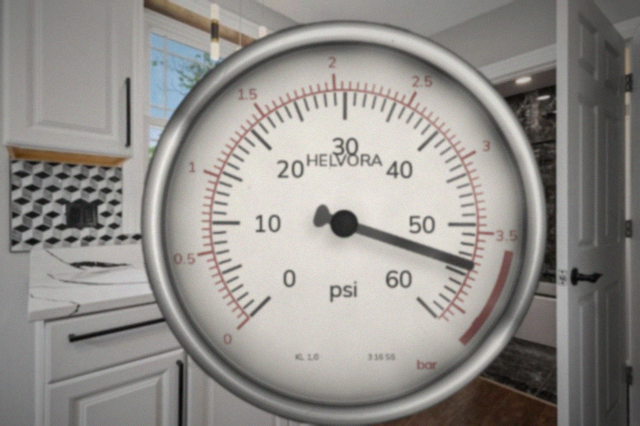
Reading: psi 54
